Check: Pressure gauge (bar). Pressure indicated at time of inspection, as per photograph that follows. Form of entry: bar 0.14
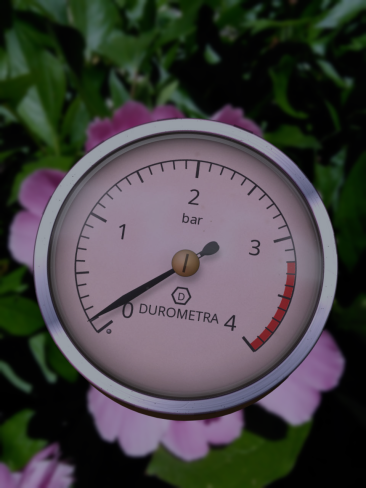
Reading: bar 0.1
